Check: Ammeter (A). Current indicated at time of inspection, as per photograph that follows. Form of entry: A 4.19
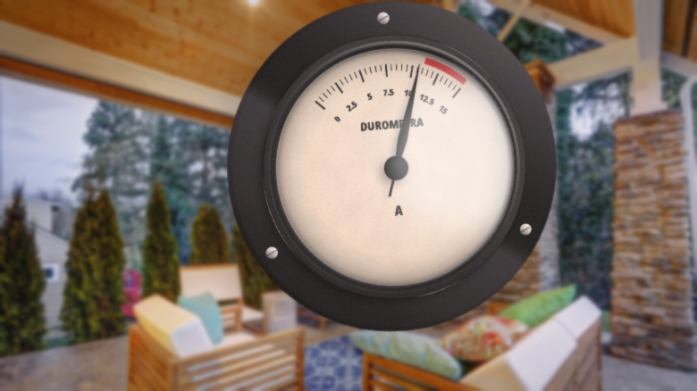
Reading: A 10.5
